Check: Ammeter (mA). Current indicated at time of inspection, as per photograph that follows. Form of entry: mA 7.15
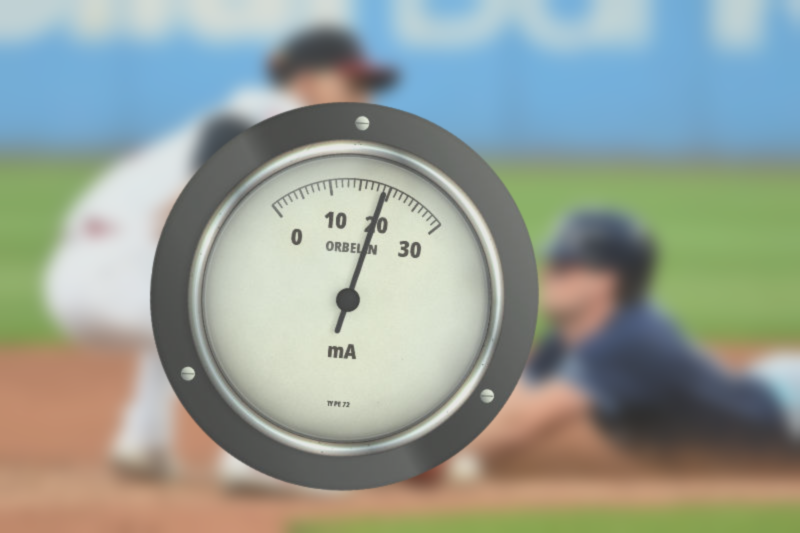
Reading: mA 19
